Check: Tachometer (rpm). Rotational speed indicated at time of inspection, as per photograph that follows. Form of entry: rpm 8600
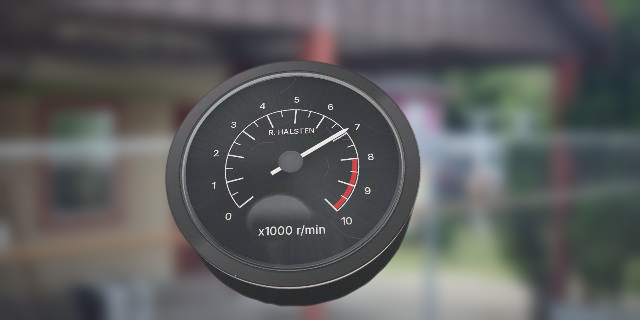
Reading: rpm 7000
